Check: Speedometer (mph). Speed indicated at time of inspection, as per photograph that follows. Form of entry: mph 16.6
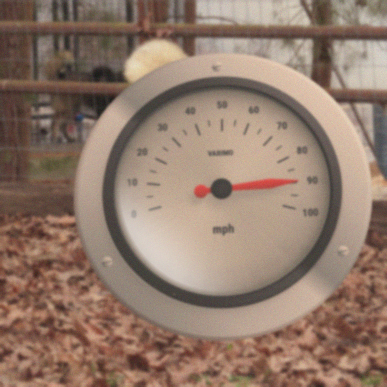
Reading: mph 90
